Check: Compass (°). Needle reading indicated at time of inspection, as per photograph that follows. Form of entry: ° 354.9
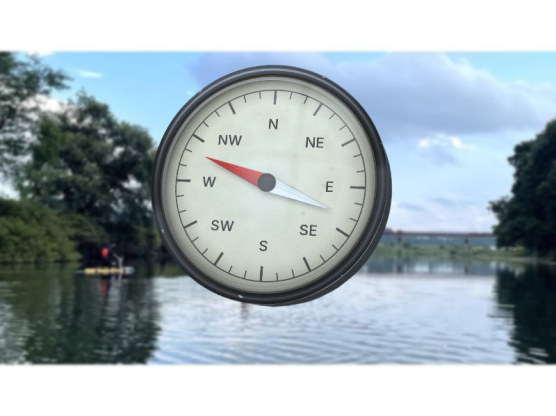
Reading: ° 290
